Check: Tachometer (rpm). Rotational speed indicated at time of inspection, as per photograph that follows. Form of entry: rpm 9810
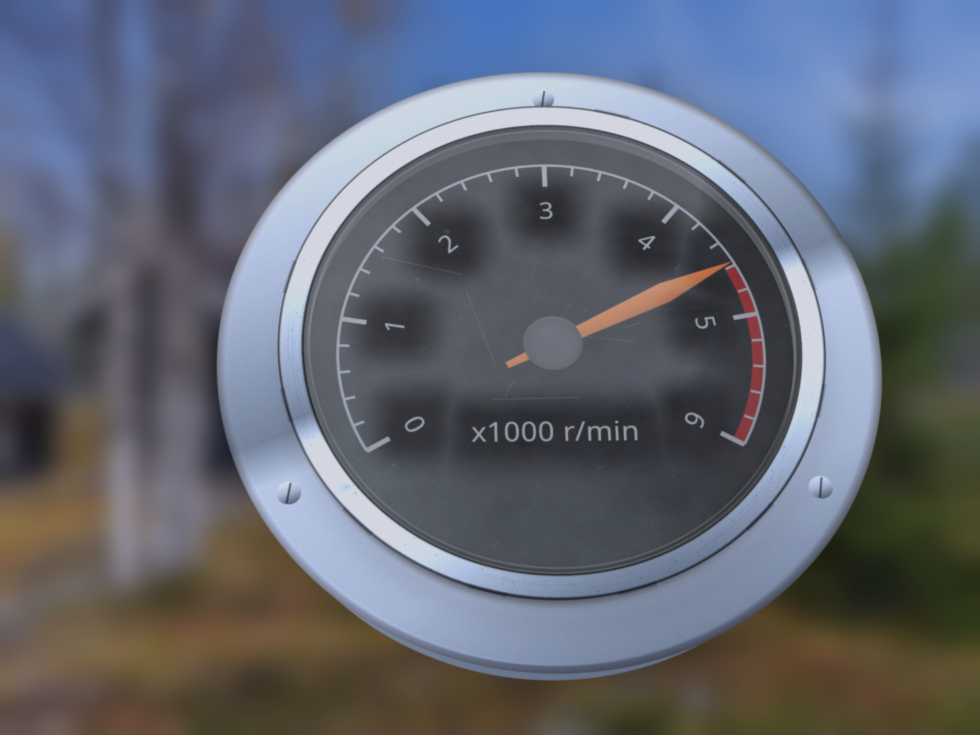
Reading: rpm 4600
